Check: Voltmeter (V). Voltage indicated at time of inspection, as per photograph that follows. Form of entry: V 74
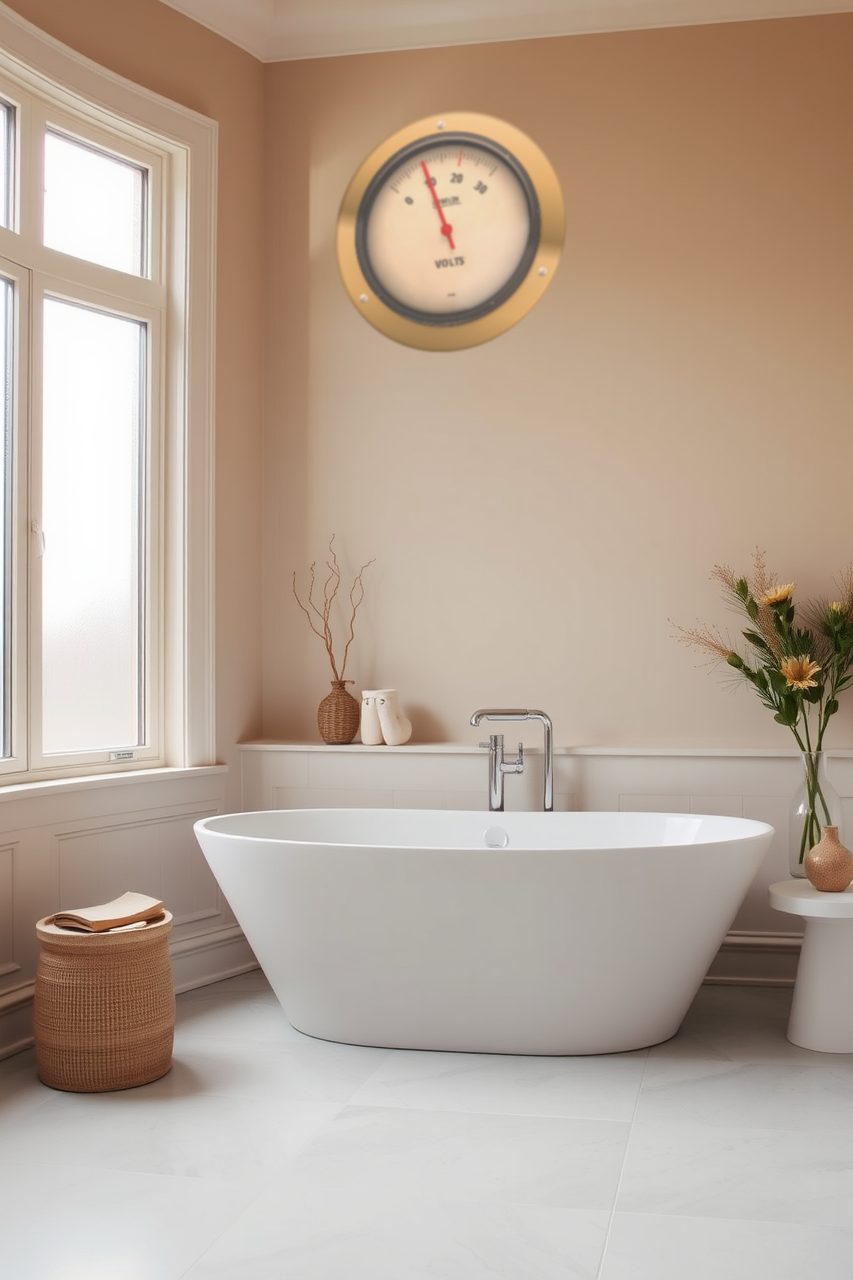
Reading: V 10
